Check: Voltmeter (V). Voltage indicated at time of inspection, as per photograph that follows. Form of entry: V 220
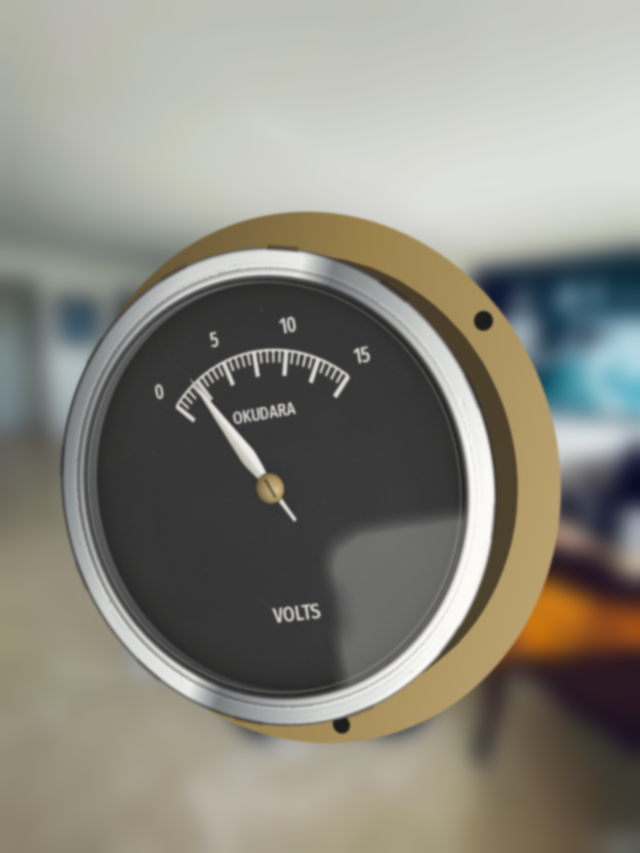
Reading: V 2.5
